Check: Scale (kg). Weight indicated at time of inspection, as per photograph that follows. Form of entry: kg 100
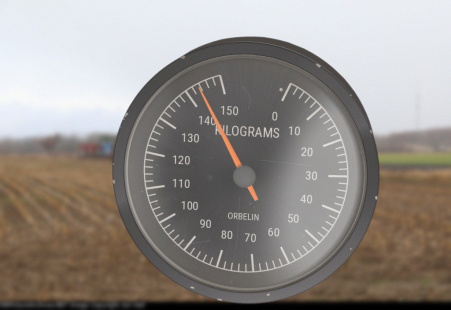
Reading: kg 144
